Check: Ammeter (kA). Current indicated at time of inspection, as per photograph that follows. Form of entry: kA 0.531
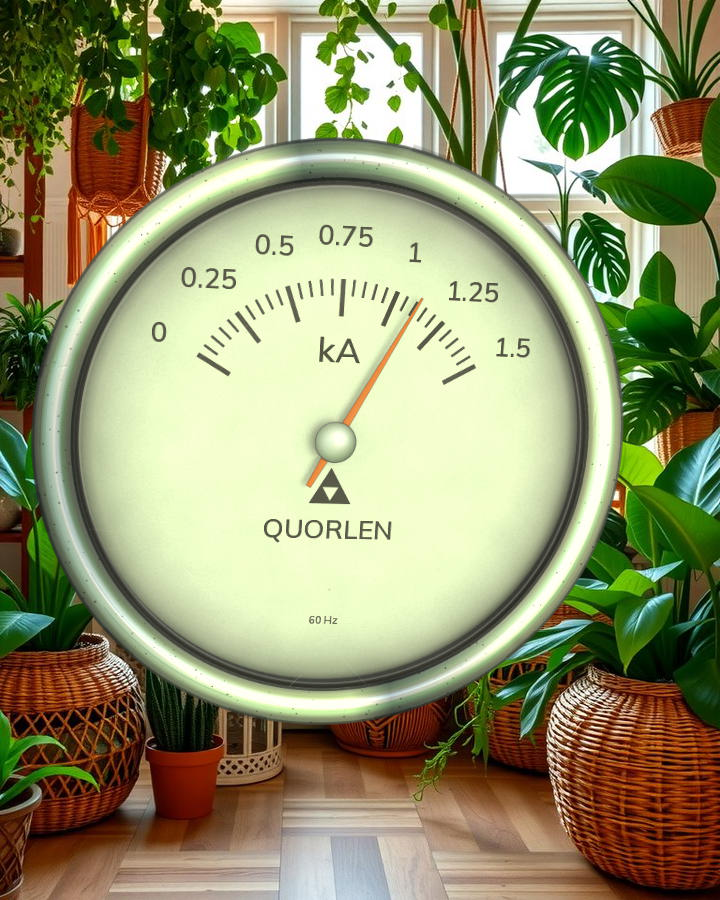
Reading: kA 1.1
